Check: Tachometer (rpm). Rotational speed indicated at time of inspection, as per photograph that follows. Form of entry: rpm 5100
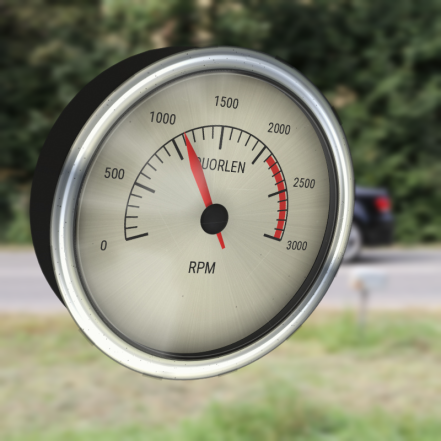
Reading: rpm 1100
